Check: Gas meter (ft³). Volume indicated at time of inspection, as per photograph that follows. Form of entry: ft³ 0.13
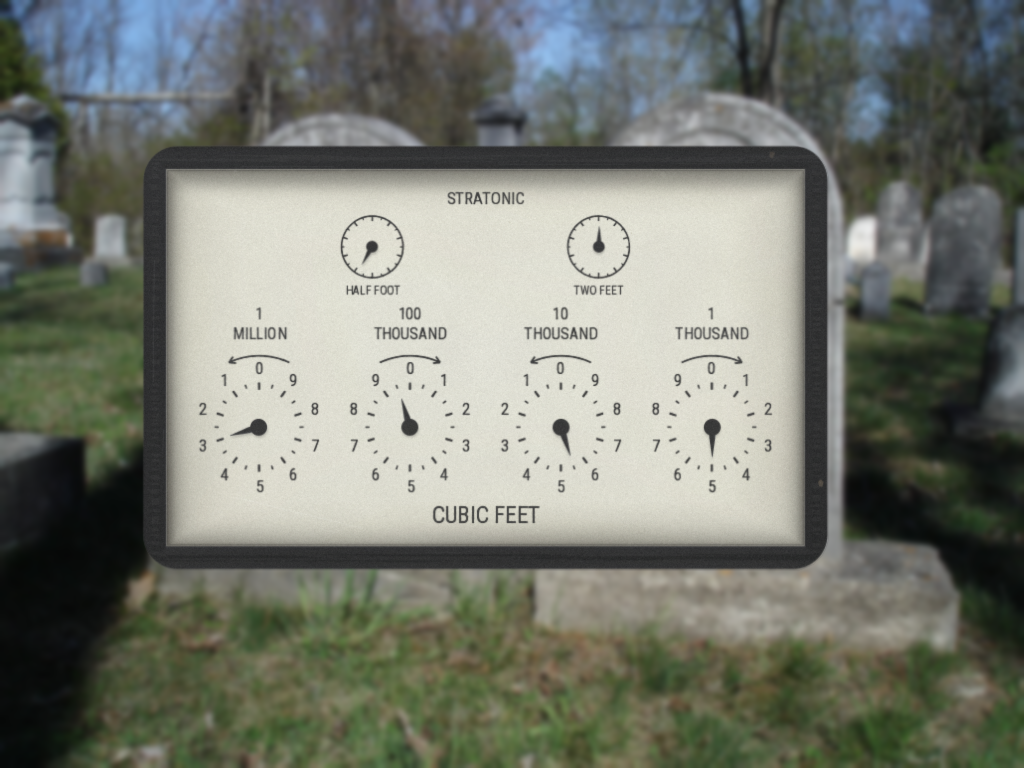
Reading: ft³ 295500
